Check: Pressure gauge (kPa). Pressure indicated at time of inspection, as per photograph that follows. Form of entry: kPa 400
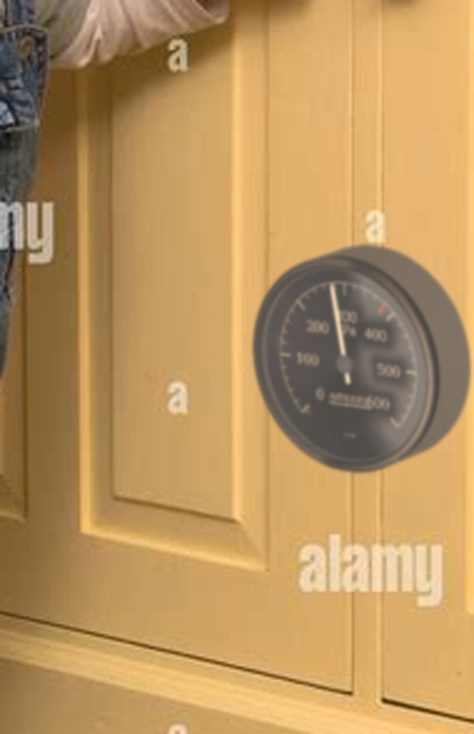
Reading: kPa 280
